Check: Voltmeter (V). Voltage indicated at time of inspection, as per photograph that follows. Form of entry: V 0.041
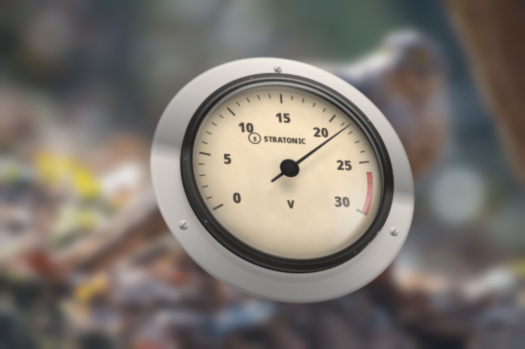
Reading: V 21.5
